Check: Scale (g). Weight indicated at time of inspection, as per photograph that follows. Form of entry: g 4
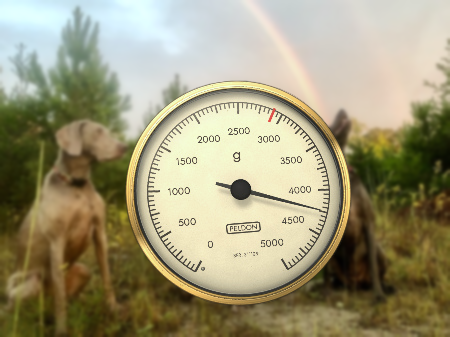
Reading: g 4250
